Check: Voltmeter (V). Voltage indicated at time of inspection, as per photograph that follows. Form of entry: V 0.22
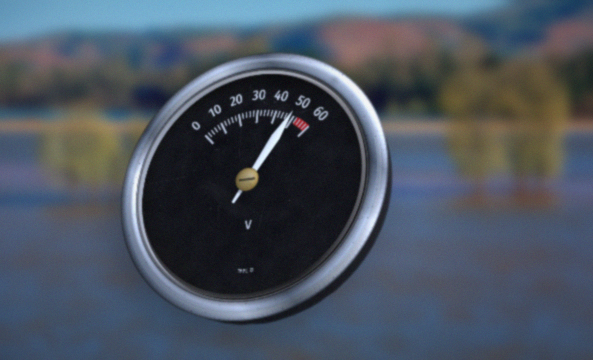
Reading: V 50
